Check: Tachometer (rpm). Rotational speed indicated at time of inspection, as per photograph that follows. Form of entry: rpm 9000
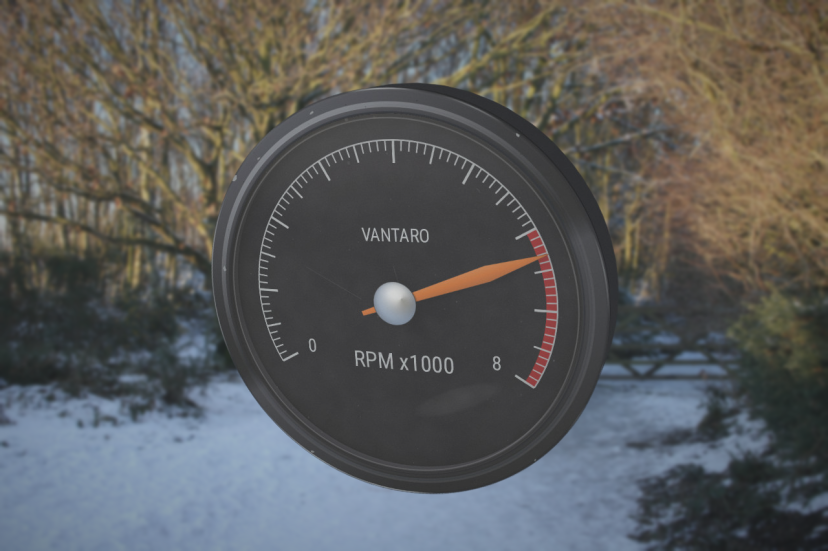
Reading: rpm 6300
